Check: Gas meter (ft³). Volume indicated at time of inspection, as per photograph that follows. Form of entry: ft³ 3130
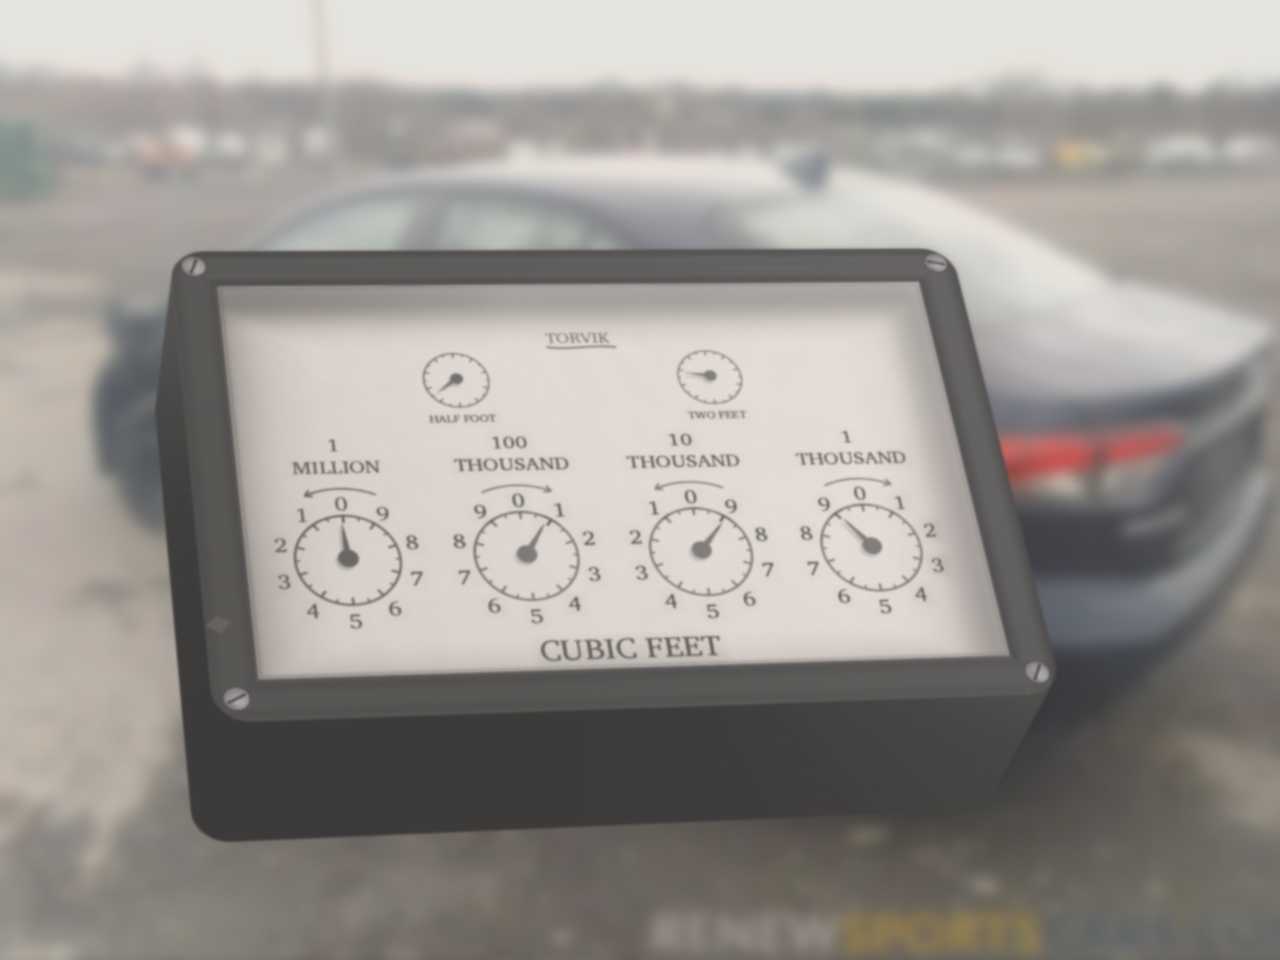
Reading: ft³ 8900
